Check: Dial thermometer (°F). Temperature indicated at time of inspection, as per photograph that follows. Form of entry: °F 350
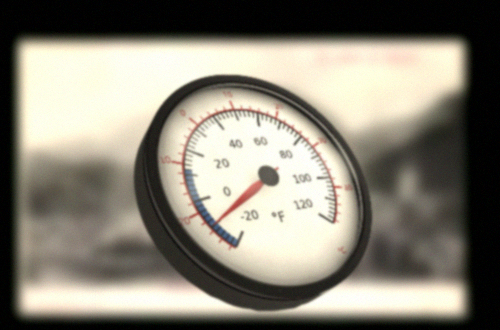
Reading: °F -10
